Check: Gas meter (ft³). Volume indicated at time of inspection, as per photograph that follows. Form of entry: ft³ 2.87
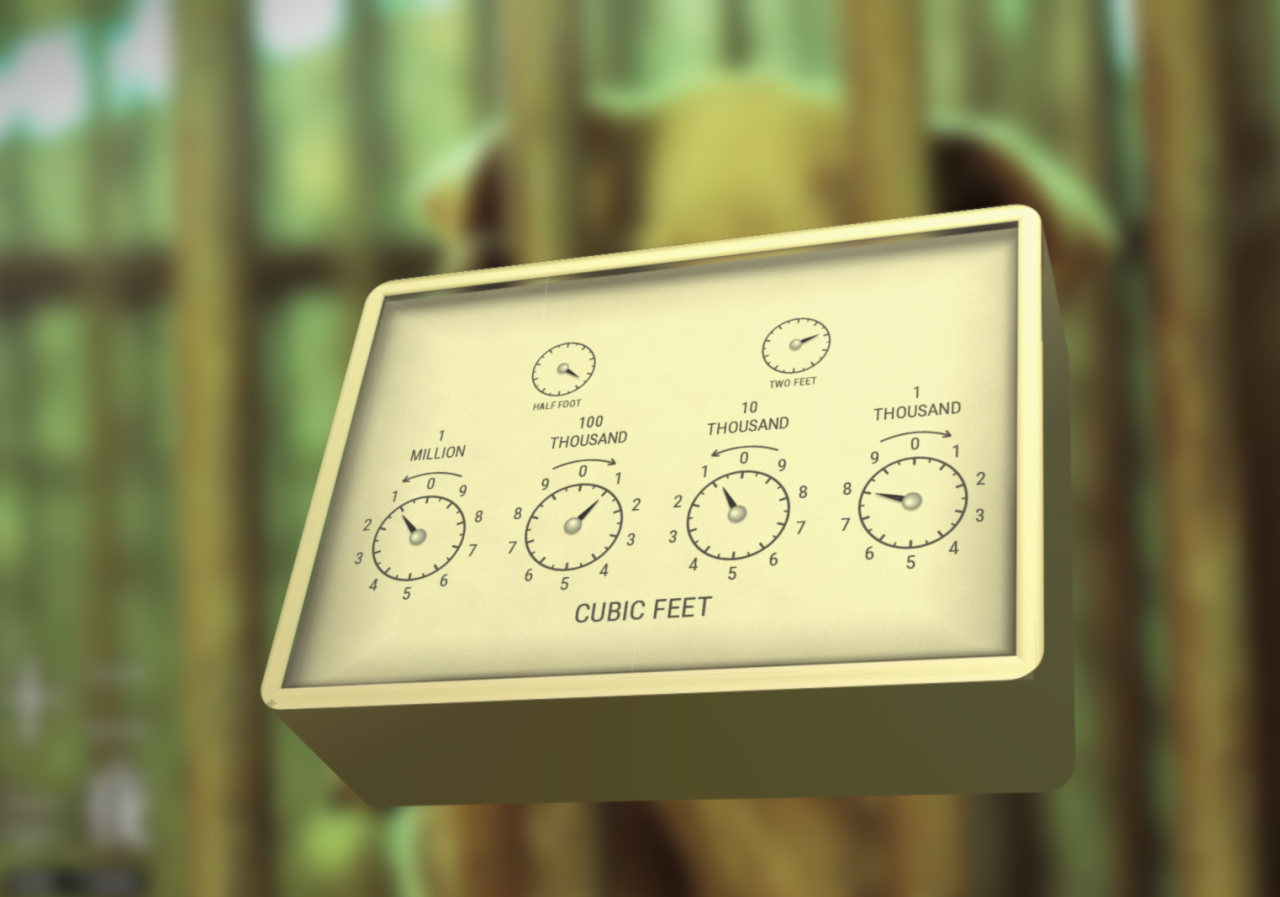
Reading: ft³ 110800
